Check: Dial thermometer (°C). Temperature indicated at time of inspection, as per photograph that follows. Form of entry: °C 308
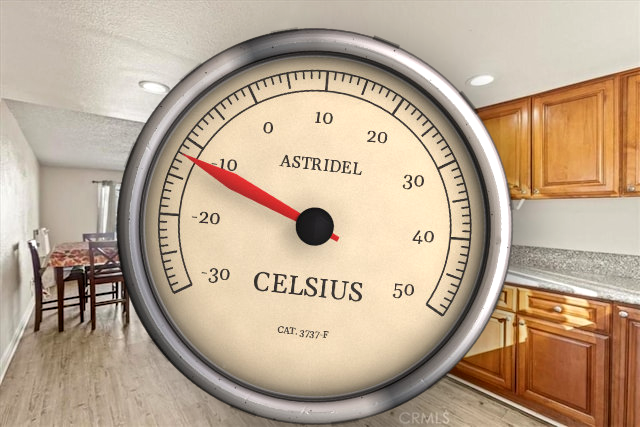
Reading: °C -12
